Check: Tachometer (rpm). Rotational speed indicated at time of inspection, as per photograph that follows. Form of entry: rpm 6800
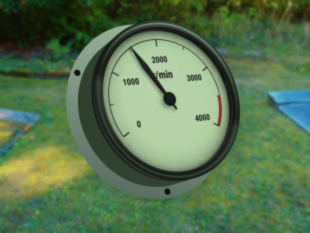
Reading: rpm 1500
